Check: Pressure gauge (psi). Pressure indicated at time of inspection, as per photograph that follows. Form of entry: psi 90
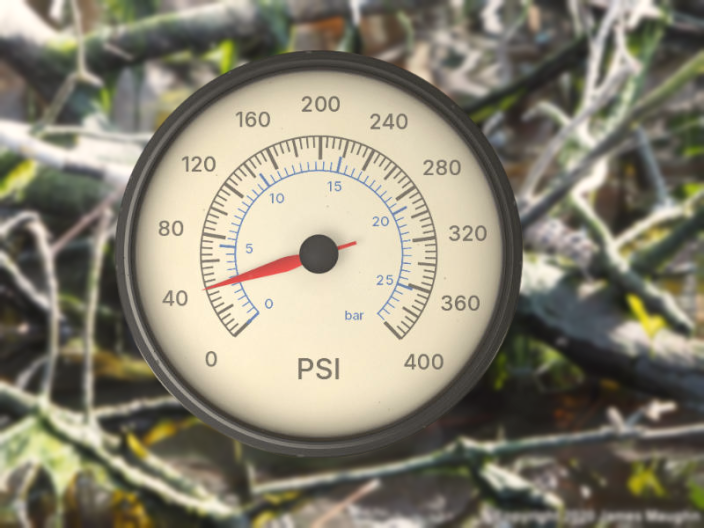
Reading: psi 40
